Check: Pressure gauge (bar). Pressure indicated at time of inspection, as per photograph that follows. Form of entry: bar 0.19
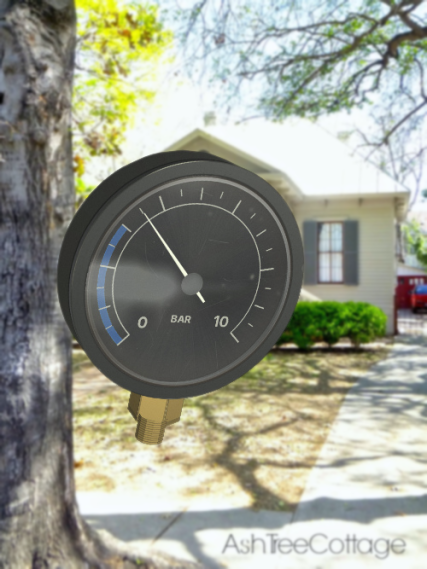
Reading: bar 3.5
